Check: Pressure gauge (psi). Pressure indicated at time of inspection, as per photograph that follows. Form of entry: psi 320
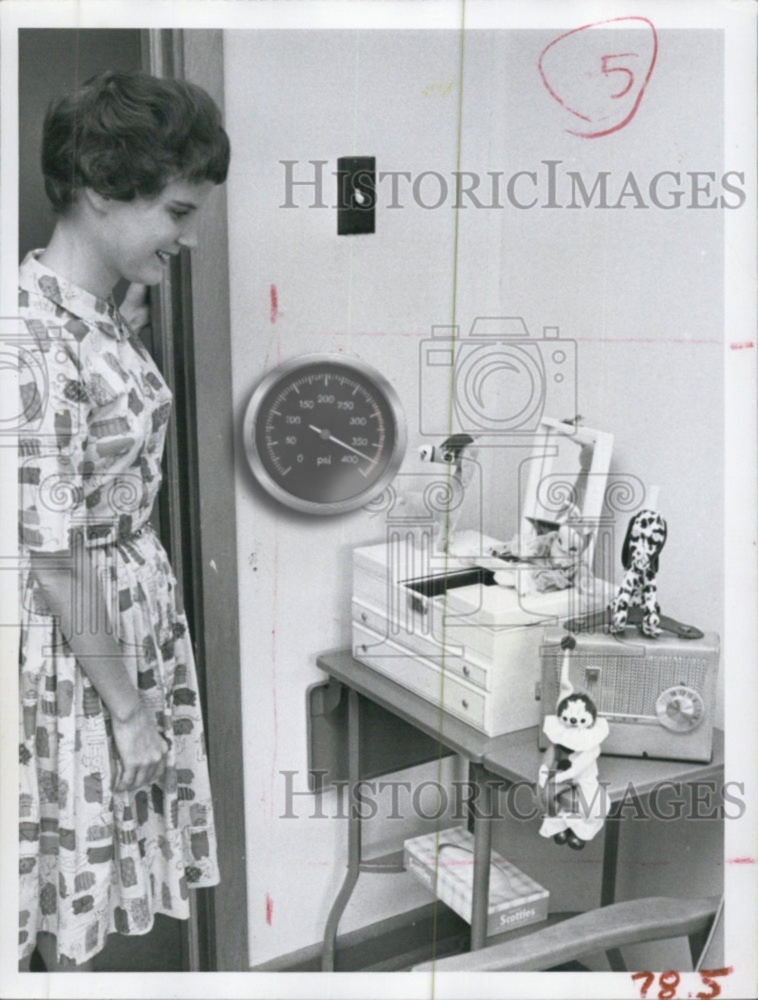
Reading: psi 375
